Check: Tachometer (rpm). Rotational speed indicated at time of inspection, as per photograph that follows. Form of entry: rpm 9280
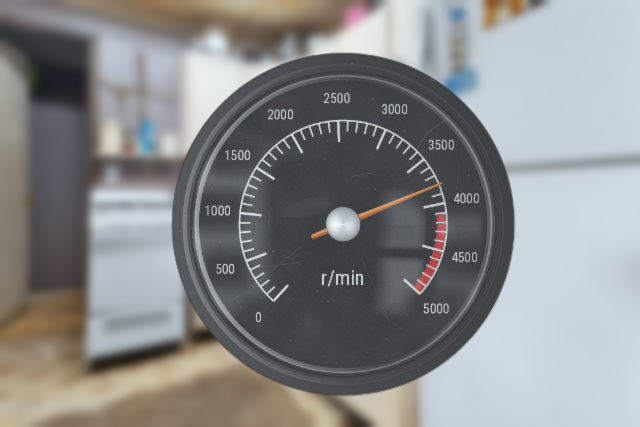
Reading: rpm 3800
